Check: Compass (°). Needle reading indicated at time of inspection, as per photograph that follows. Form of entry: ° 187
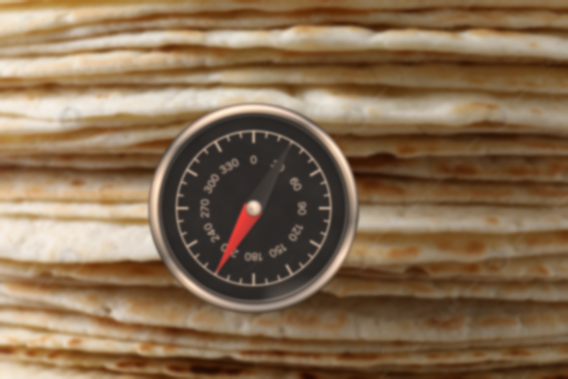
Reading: ° 210
